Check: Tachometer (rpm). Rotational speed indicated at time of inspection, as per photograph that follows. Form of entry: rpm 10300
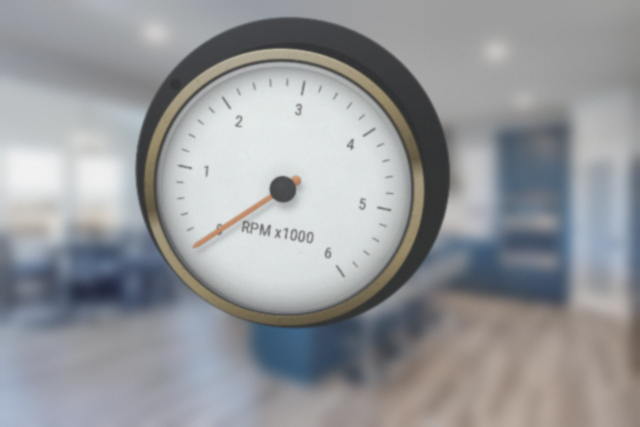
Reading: rpm 0
